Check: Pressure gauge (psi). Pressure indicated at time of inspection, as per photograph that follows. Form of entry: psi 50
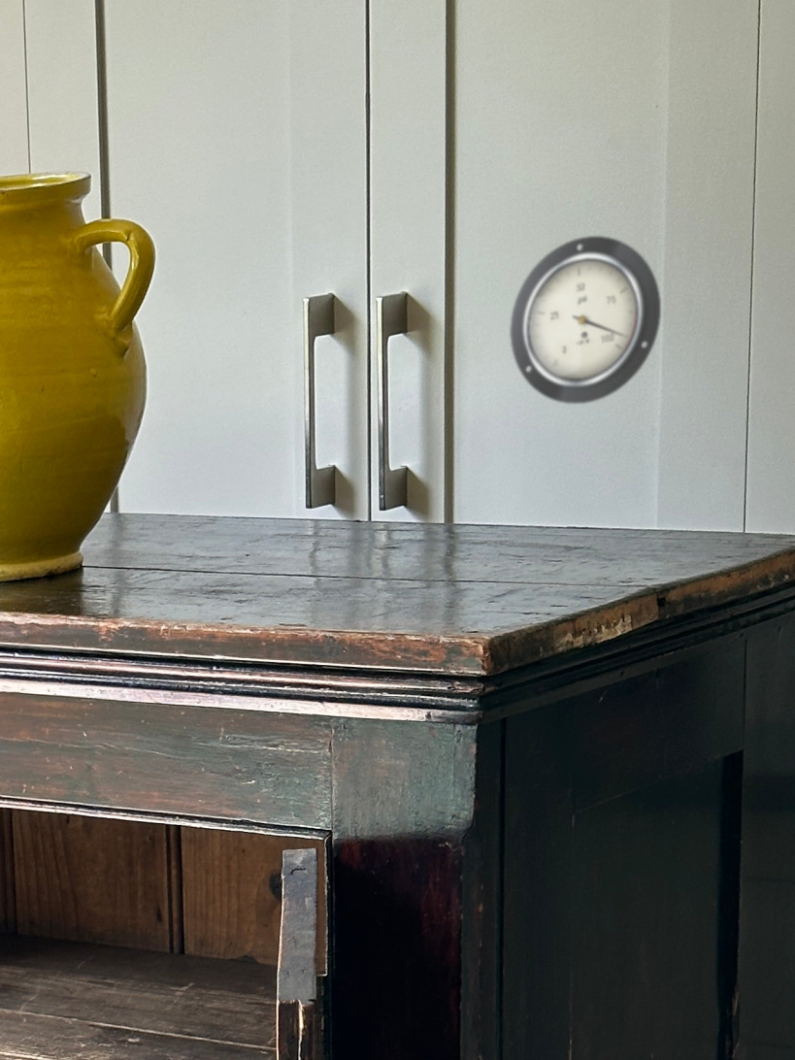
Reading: psi 95
